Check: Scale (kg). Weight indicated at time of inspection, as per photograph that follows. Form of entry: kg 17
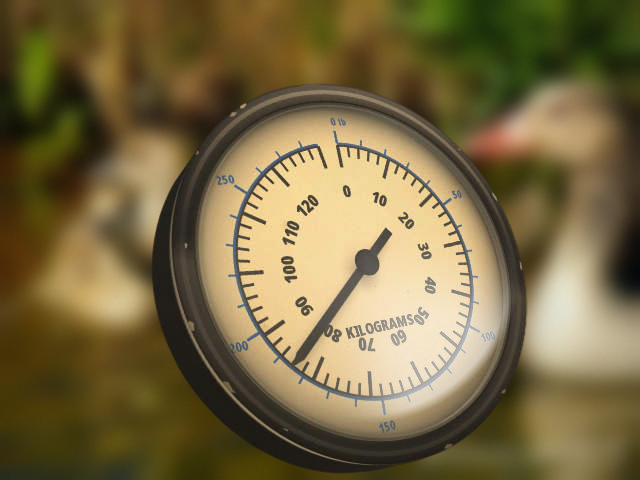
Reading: kg 84
